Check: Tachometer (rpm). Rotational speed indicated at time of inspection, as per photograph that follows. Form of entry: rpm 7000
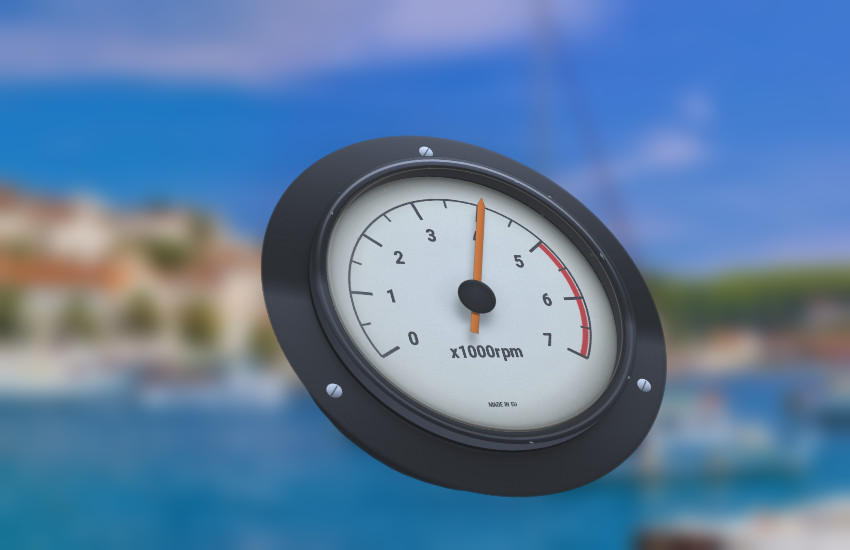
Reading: rpm 4000
